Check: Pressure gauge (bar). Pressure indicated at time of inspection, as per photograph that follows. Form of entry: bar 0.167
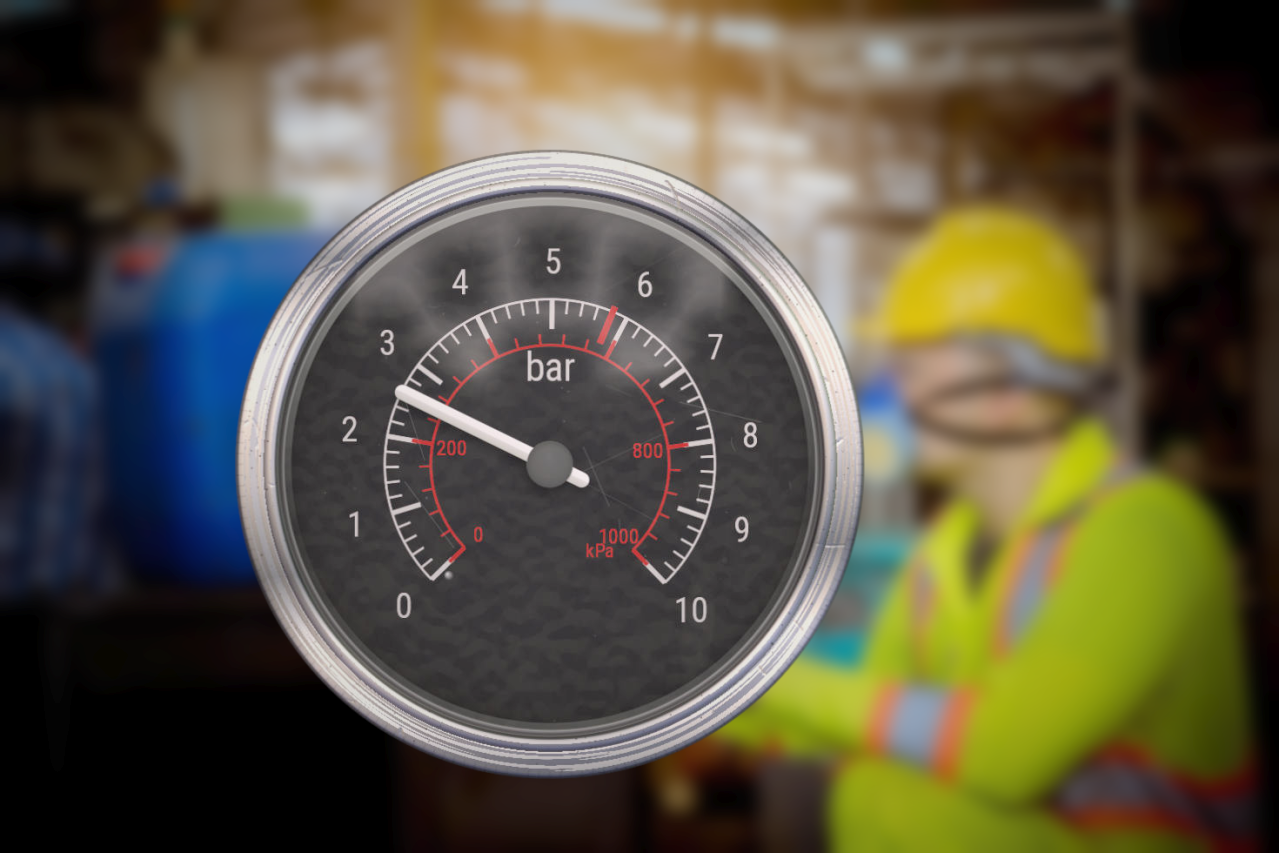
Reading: bar 2.6
